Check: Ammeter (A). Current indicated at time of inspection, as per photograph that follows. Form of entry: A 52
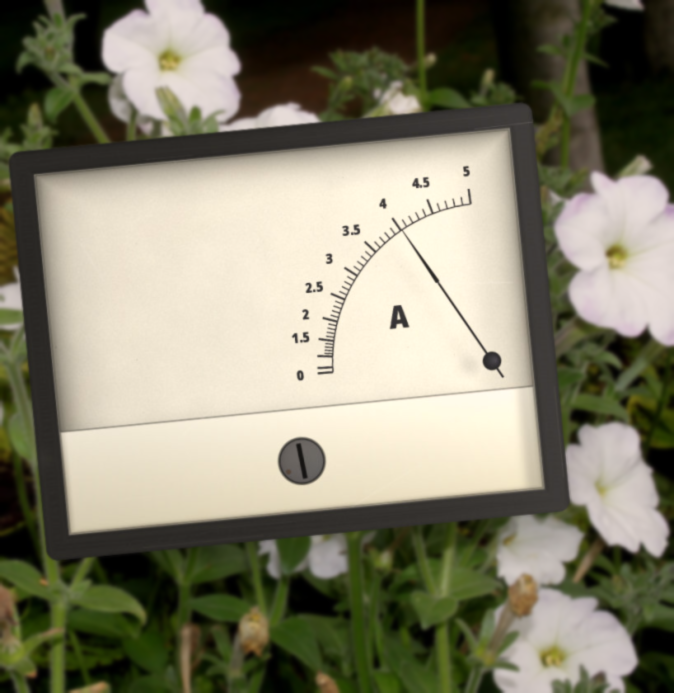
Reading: A 4
